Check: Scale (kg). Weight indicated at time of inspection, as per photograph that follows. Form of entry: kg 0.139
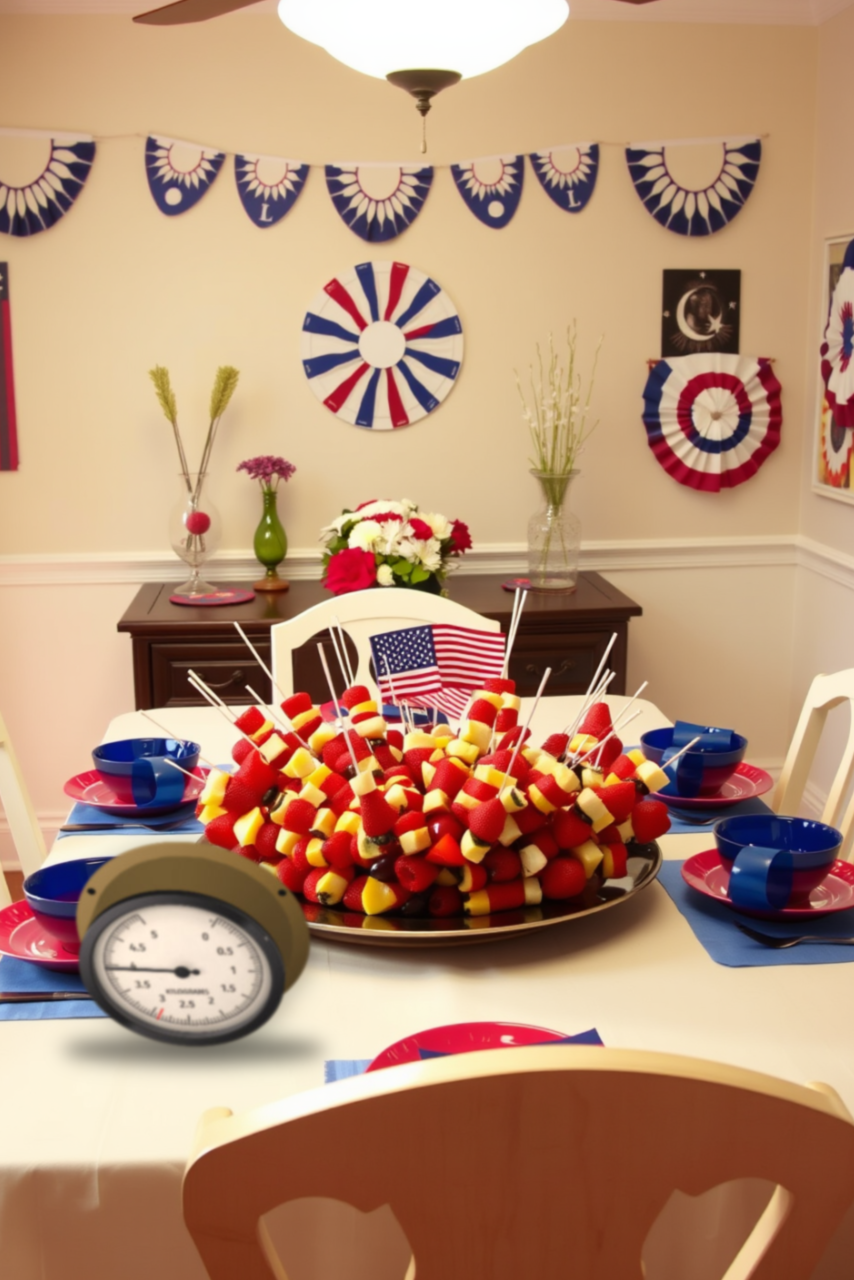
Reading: kg 4
